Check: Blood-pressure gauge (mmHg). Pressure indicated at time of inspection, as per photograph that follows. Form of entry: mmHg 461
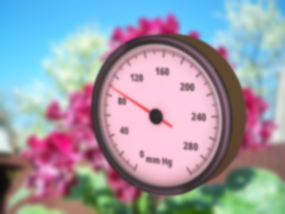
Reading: mmHg 90
